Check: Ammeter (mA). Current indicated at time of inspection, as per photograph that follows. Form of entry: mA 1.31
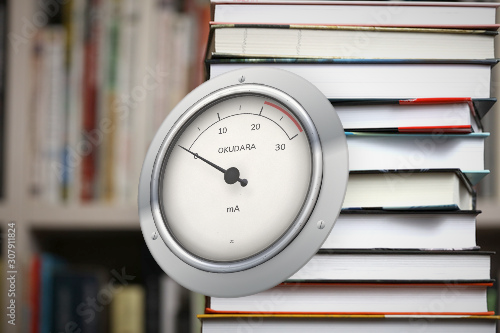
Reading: mA 0
